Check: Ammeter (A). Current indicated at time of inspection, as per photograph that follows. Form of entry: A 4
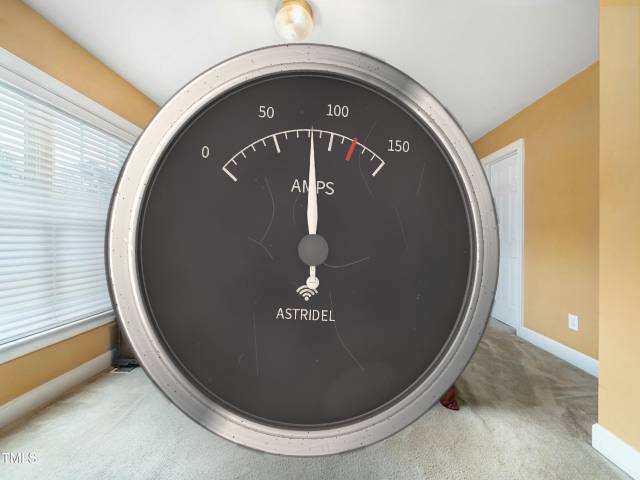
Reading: A 80
